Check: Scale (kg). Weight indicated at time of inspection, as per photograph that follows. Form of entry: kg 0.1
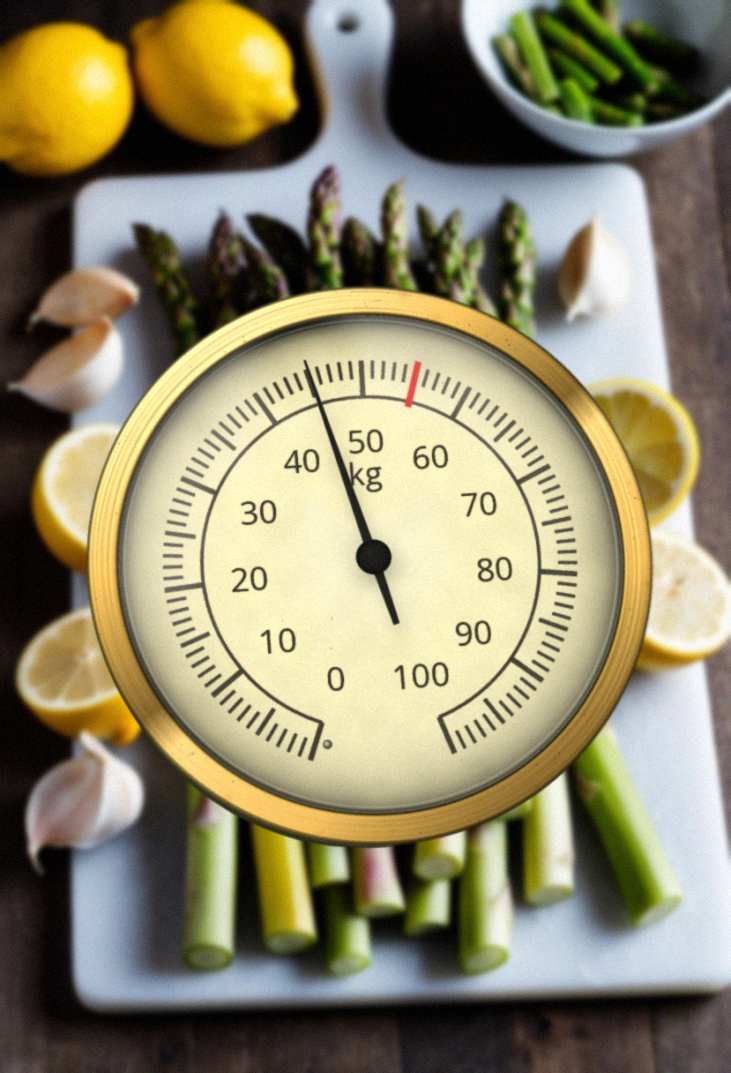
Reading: kg 45
